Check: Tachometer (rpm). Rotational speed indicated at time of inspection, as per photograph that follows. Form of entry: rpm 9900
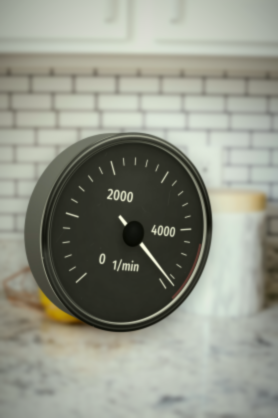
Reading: rpm 4900
